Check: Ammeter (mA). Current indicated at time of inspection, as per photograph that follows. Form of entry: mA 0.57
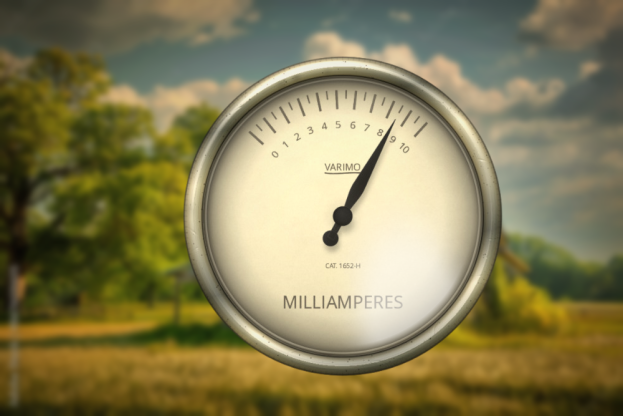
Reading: mA 8.5
